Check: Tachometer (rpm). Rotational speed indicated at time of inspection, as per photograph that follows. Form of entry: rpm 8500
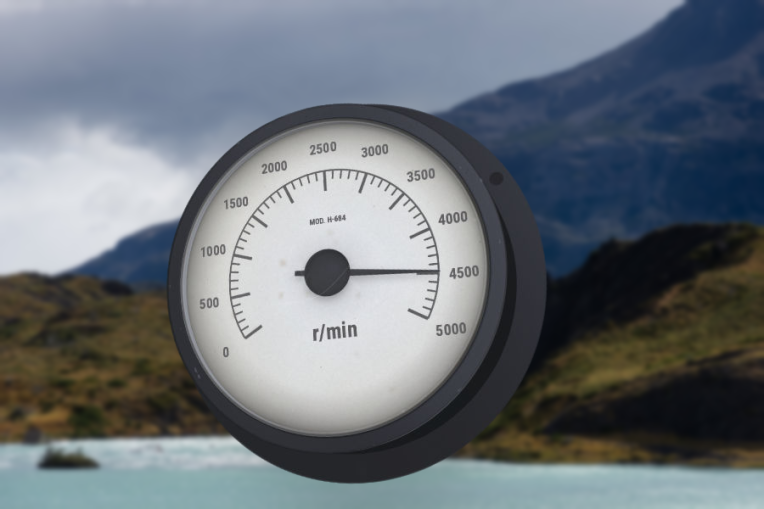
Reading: rpm 4500
